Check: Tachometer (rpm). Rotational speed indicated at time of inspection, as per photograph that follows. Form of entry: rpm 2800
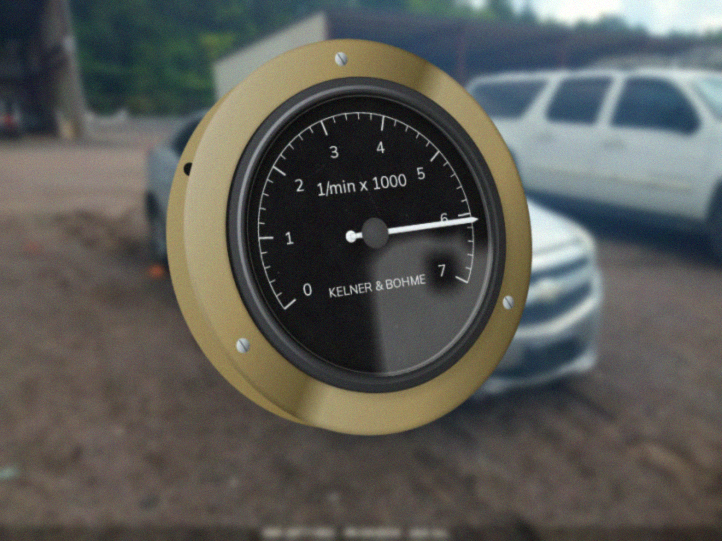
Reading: rpm 6100
